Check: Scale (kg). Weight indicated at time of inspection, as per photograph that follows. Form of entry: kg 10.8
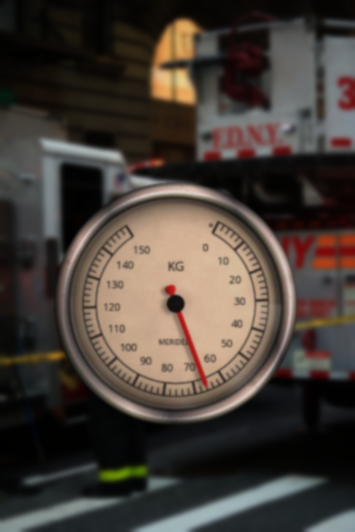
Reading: kg 66
